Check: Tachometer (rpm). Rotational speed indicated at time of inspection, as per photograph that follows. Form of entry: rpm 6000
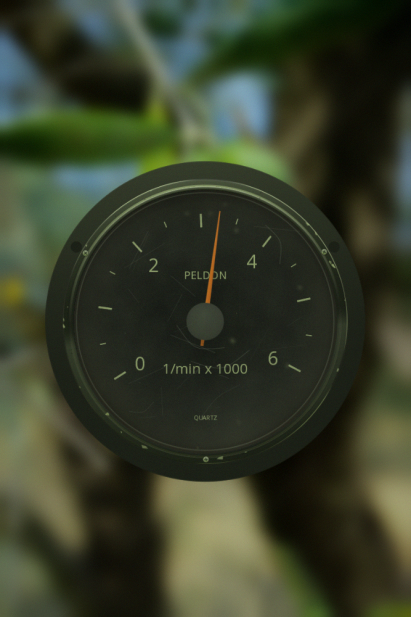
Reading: rpm 3250
